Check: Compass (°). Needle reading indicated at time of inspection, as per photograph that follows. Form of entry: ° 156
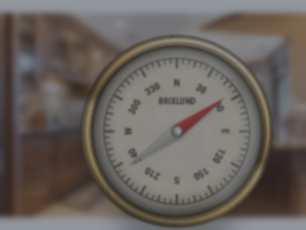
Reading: ° 55
